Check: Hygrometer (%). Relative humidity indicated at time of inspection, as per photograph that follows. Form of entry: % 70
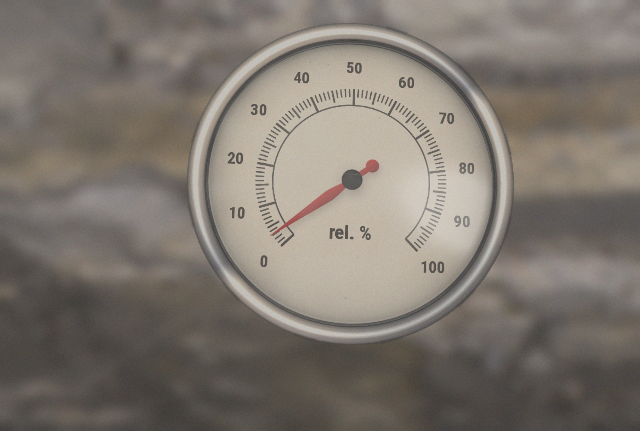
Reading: % 3
